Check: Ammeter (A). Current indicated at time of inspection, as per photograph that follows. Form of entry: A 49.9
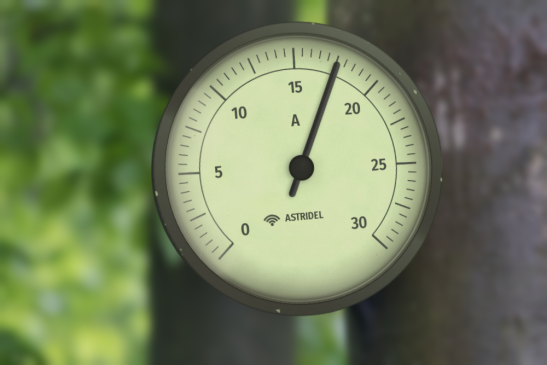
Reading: A 17.5
